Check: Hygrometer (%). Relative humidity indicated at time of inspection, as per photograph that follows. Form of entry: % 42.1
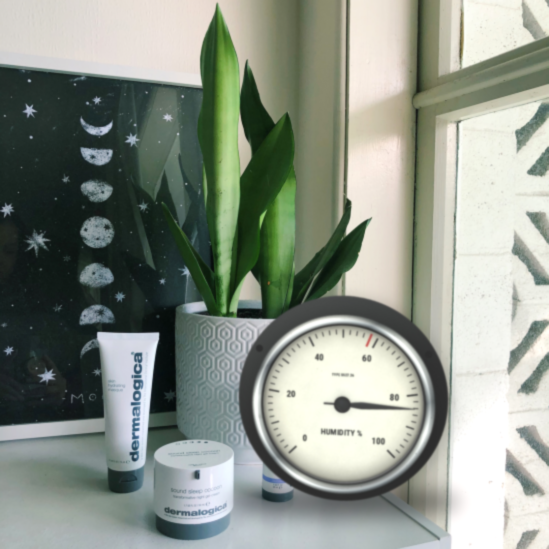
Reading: % 84
